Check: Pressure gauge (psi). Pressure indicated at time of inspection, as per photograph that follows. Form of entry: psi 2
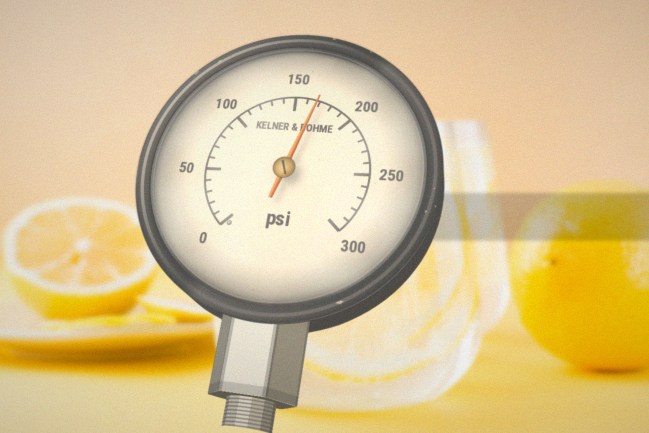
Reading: psi 170
